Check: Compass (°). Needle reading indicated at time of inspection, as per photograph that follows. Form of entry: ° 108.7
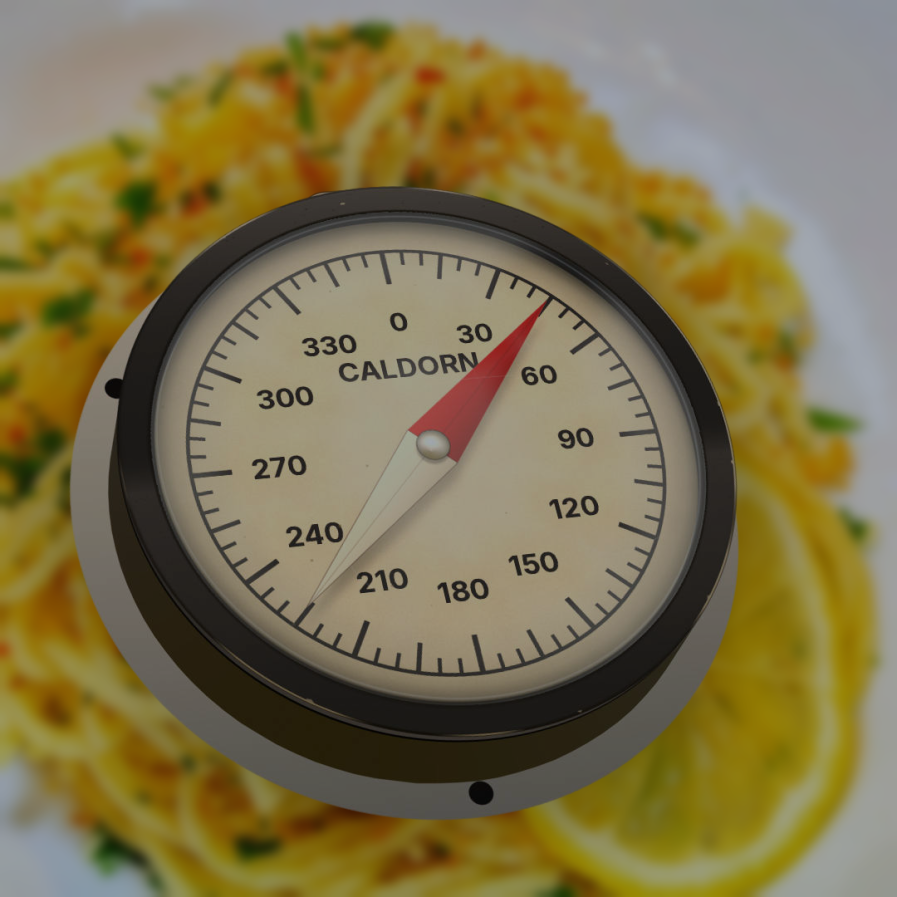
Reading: ° 45
